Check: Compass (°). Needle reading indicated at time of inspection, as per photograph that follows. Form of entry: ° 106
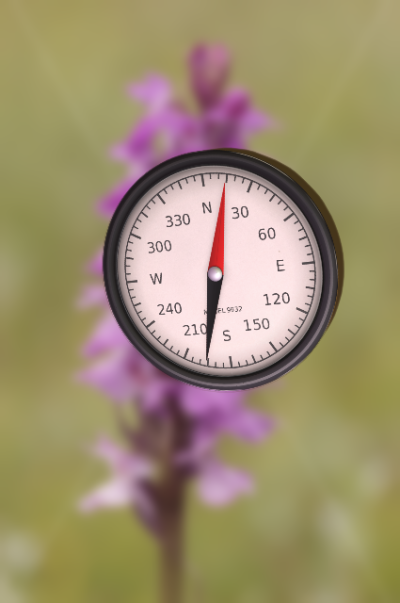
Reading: ° 15
